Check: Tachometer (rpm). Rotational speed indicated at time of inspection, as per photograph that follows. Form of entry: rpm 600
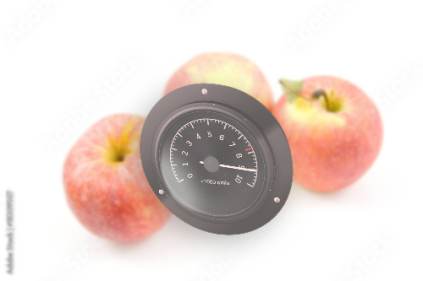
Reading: rpm 9000
